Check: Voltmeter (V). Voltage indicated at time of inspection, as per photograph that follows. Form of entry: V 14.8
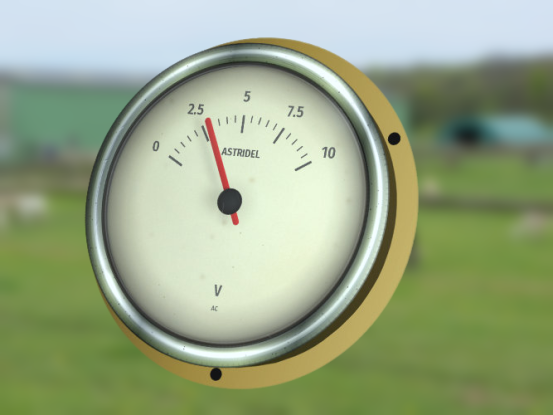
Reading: V 3
